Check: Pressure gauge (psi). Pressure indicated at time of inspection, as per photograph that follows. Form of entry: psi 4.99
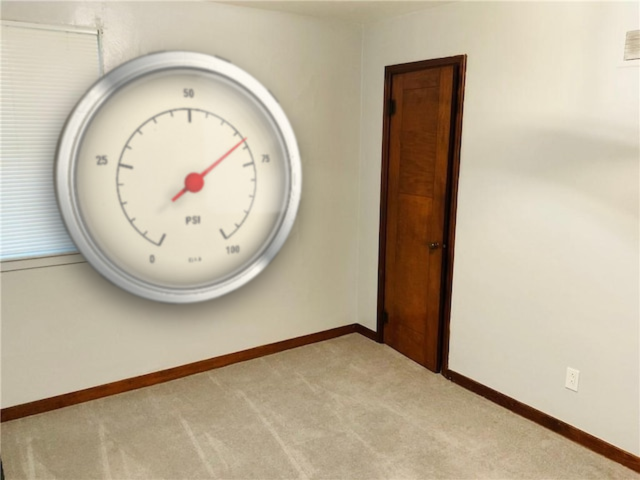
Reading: psi 67.5
